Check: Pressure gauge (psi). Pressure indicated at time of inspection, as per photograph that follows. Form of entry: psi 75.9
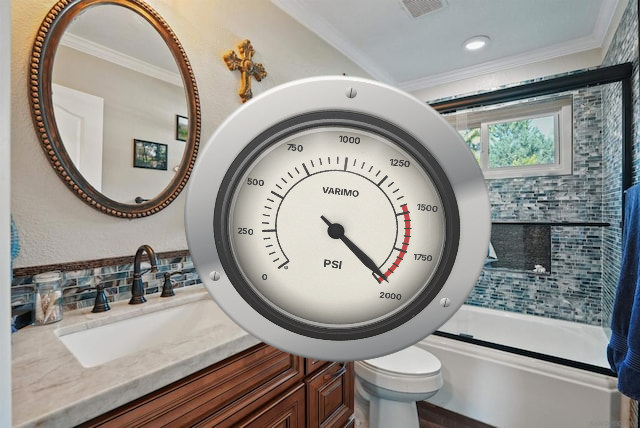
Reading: psi 1950
